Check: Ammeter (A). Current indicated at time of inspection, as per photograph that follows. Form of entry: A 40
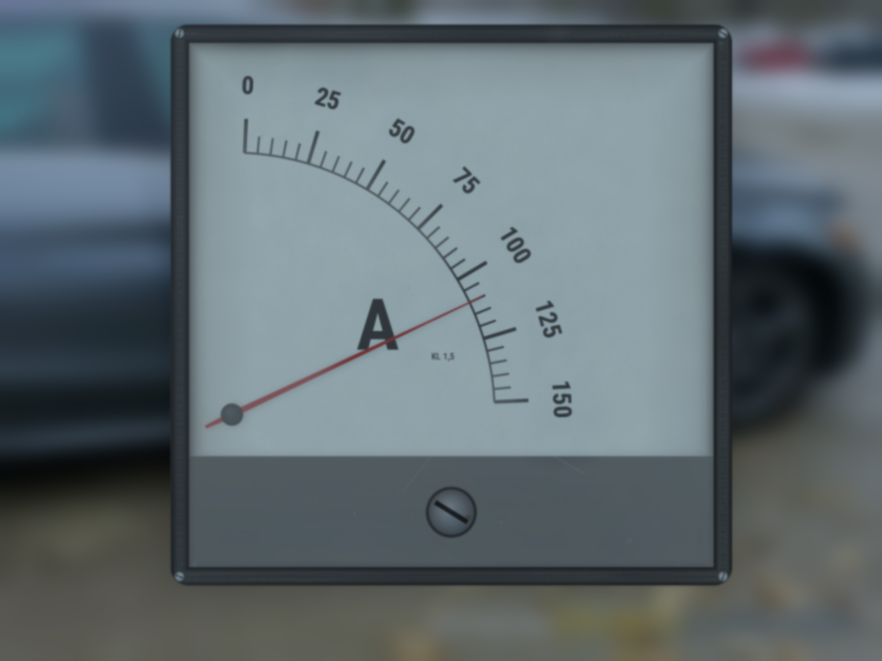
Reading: A 110
